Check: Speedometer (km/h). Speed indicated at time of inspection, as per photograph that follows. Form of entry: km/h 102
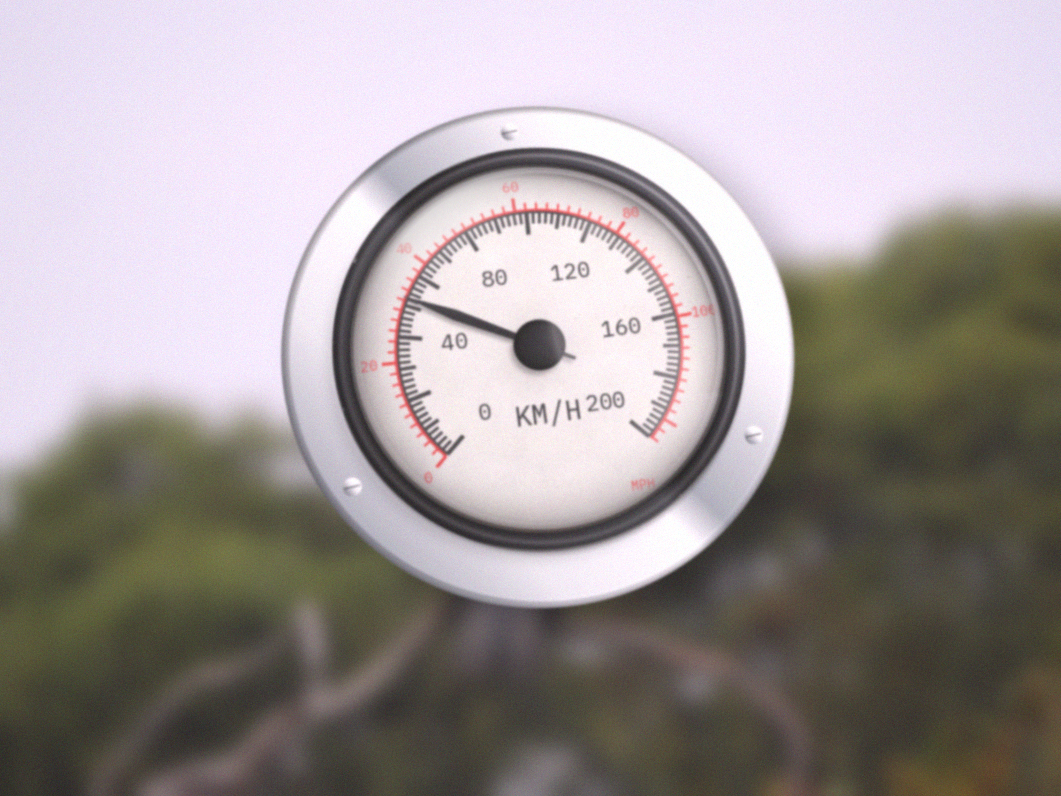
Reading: km/h 52
